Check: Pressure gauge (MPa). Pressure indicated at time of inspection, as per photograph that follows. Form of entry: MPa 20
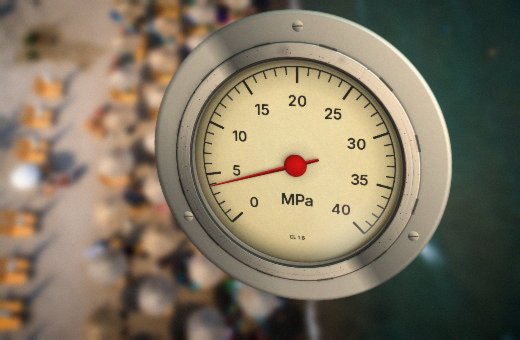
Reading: MPa 4
